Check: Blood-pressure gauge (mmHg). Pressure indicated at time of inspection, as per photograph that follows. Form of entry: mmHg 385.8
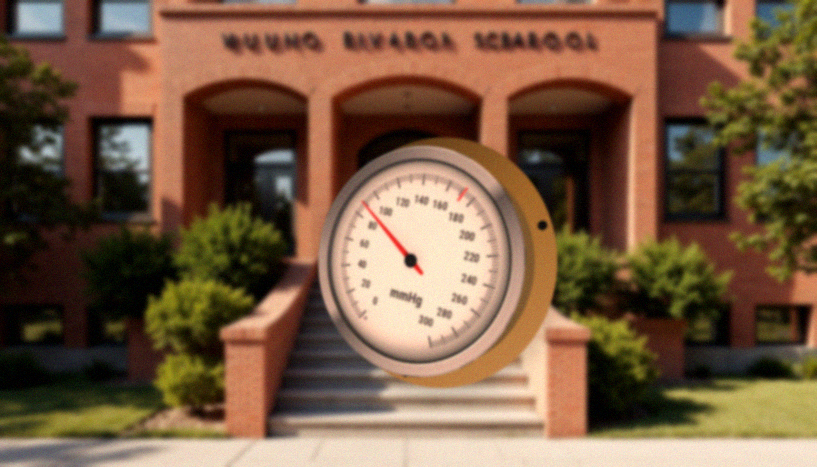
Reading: mmHg 90
